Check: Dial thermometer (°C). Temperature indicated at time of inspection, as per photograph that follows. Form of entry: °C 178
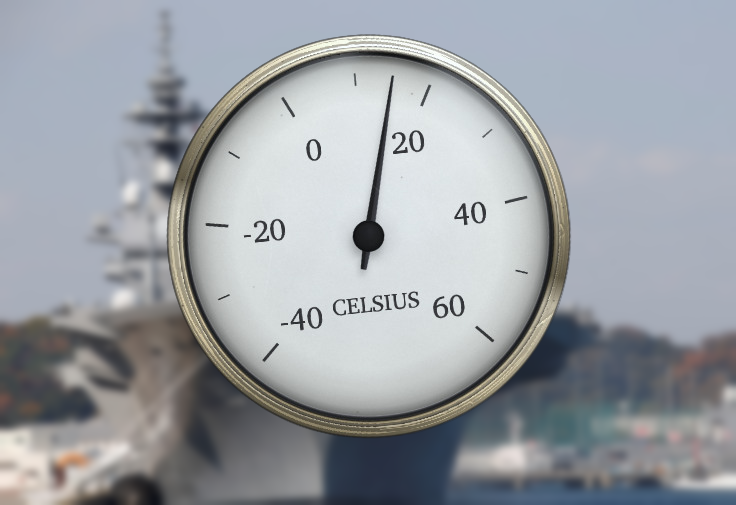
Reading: °C 15
